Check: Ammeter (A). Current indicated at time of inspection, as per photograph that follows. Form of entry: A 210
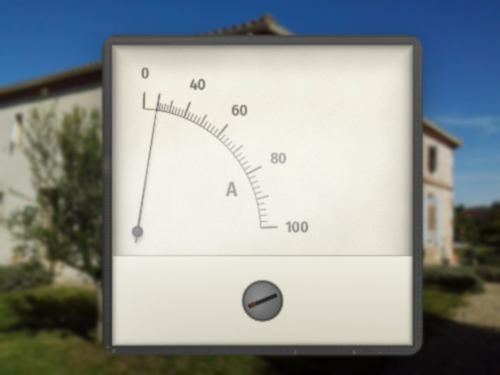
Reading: A 20
